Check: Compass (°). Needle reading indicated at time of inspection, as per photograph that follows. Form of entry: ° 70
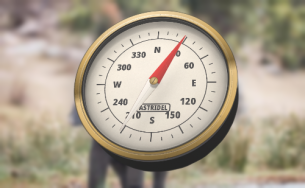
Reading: ° 30
